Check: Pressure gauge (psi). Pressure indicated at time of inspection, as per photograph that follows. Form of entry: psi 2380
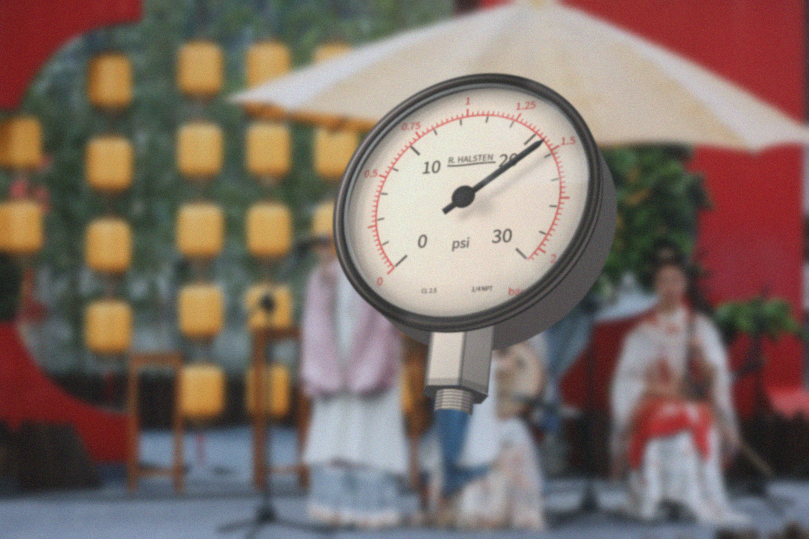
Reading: psi 21
